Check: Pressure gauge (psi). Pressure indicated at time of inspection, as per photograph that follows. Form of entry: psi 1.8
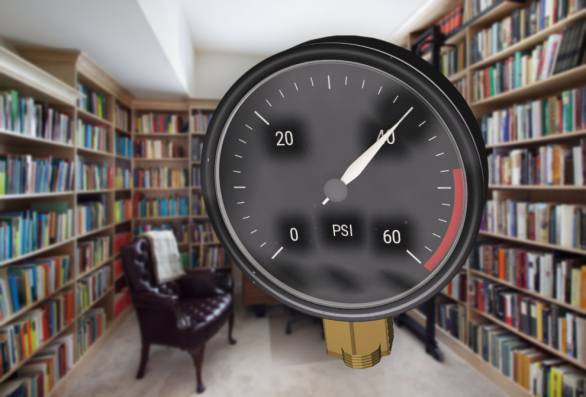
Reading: psi 40
